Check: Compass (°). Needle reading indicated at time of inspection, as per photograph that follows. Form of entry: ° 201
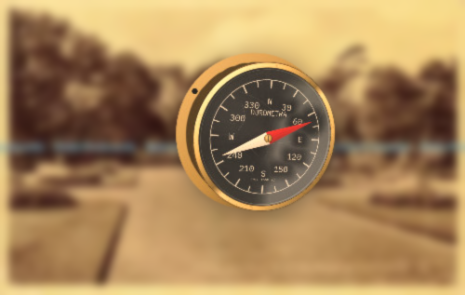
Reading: ° 67.5
